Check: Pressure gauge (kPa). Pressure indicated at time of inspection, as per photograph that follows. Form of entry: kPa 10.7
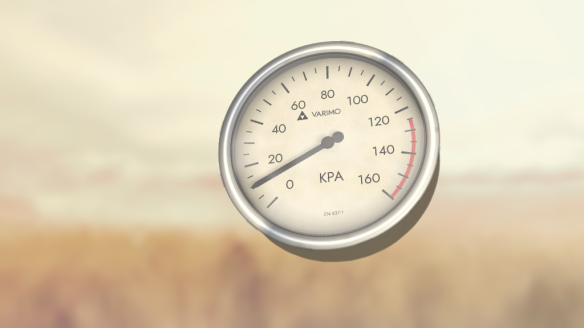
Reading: kPa 10
